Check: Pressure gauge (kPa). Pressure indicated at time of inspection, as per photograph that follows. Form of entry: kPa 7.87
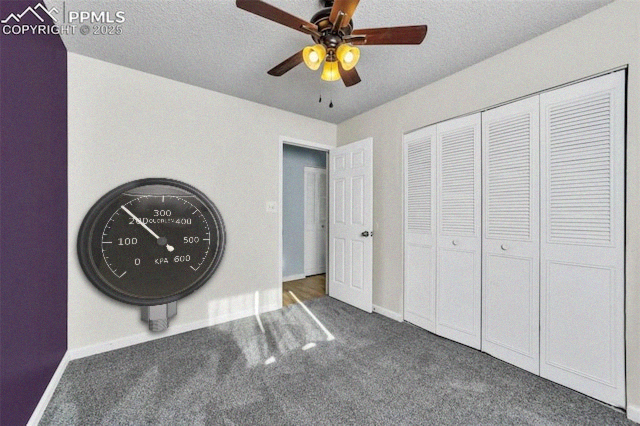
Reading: kPa 200
